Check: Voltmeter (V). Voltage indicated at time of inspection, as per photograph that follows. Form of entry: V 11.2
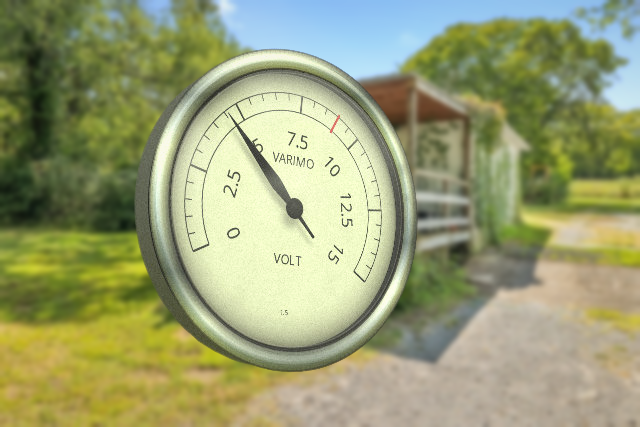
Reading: V 4.5
